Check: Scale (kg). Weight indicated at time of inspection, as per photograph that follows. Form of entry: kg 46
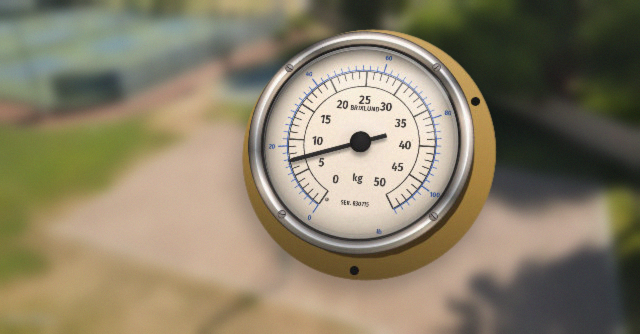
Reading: kg 7
